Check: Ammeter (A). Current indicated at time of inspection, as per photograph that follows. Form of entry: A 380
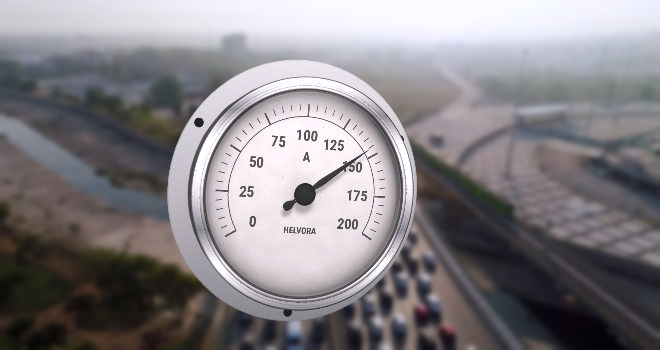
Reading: A 145
